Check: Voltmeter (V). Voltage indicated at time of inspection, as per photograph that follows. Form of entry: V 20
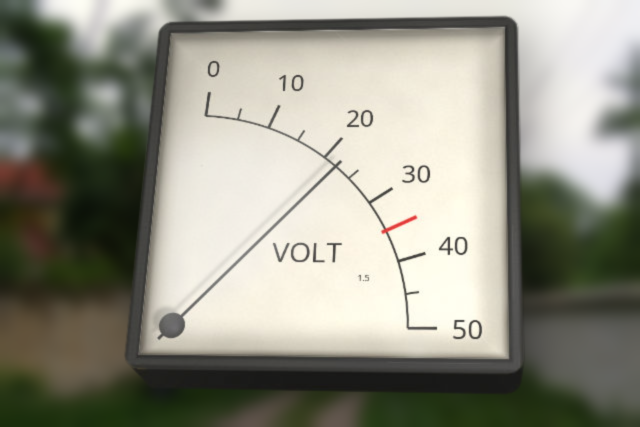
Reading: V 22.5
